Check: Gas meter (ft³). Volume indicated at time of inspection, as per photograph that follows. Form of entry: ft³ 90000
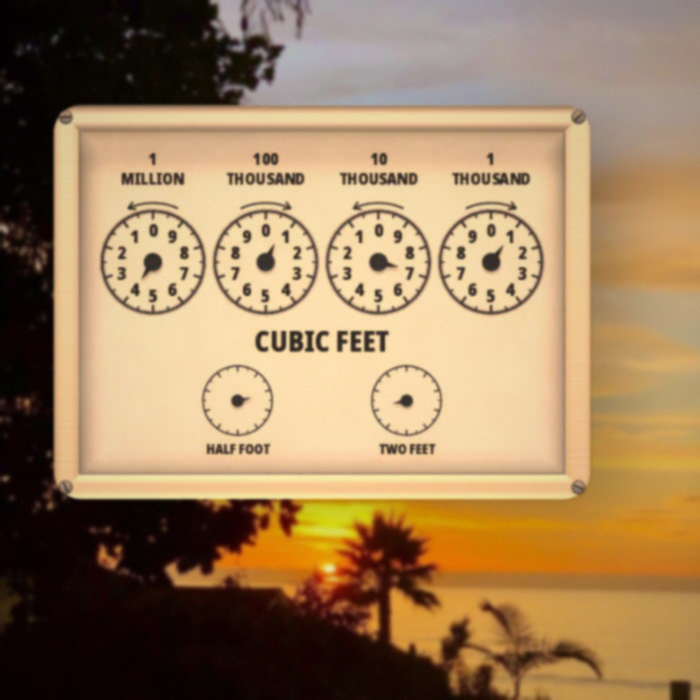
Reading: ft³ 407100
